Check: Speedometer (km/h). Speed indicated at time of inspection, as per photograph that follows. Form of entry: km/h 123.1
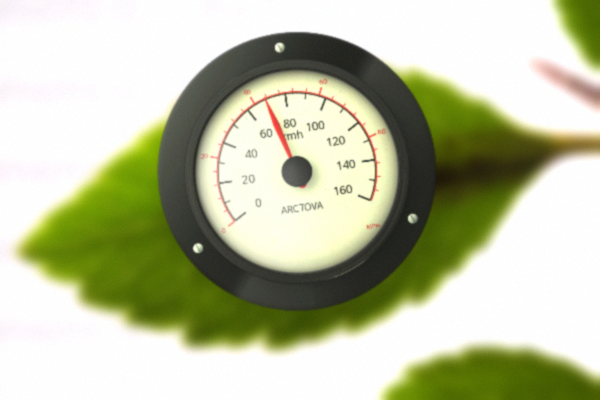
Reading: km/h 70
